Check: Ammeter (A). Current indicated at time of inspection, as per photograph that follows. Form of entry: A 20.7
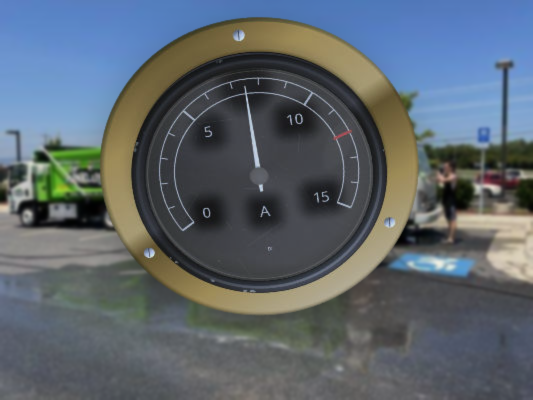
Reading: A 7.5
